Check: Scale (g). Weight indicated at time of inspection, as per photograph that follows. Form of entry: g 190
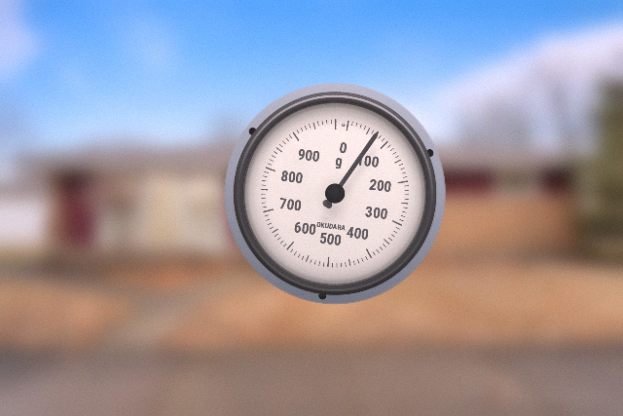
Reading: g 70
